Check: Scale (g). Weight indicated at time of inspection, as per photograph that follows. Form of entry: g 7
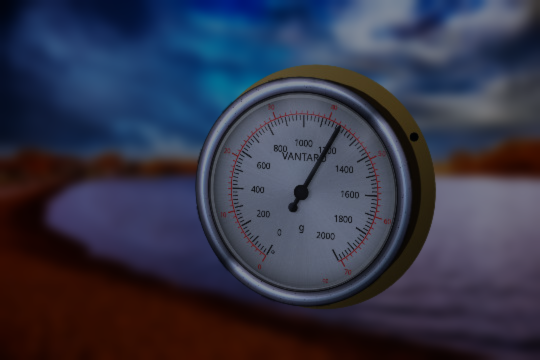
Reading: g 1200
